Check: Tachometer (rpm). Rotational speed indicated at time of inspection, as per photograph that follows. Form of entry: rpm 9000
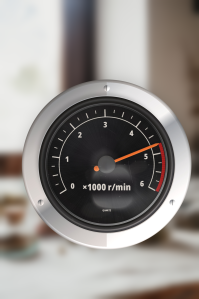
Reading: rpm 4750
